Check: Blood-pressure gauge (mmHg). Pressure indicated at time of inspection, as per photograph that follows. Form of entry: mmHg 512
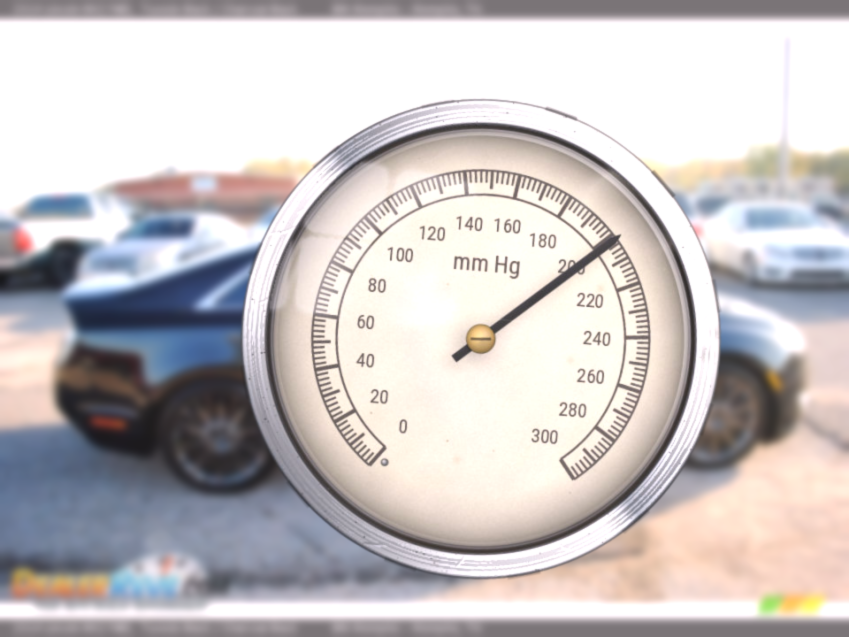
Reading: mmHg 202
